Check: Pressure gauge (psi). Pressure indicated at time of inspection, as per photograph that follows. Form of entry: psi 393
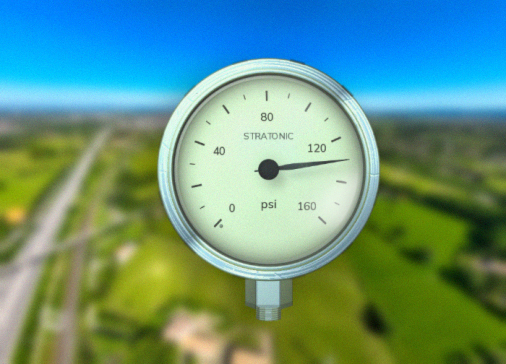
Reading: psi 130
